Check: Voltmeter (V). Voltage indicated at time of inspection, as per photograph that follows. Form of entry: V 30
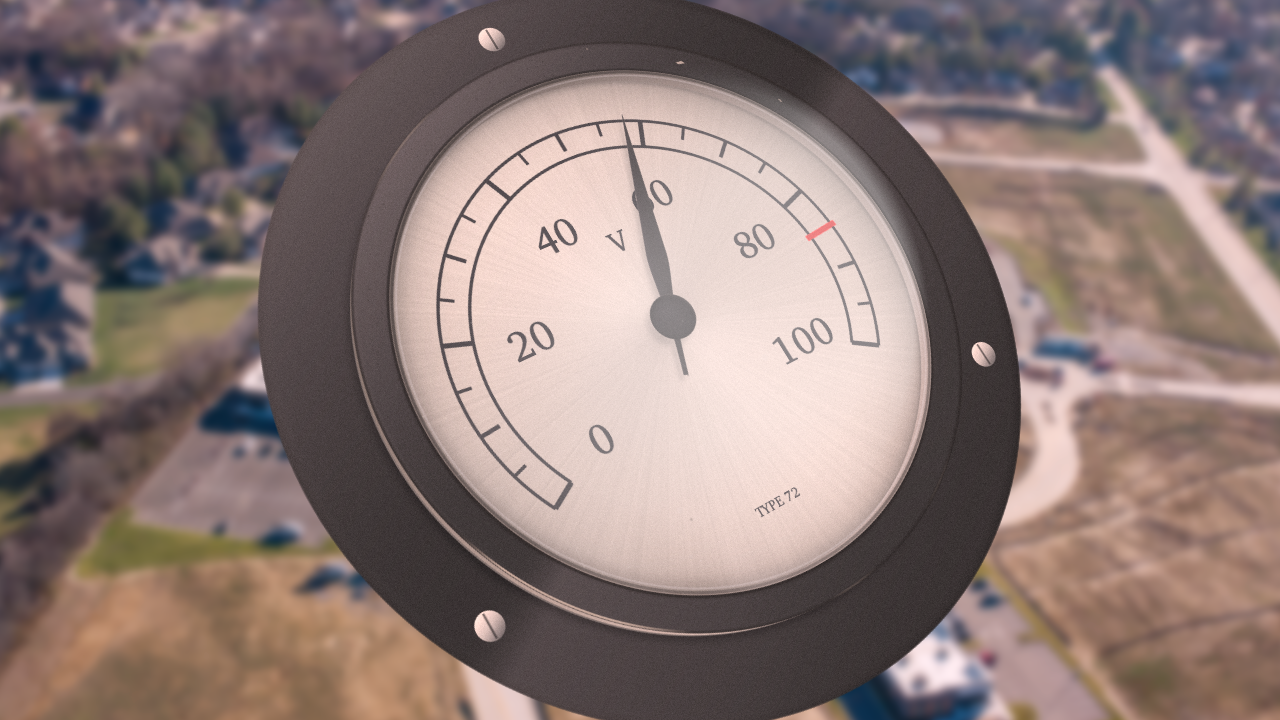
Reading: V 57.5
